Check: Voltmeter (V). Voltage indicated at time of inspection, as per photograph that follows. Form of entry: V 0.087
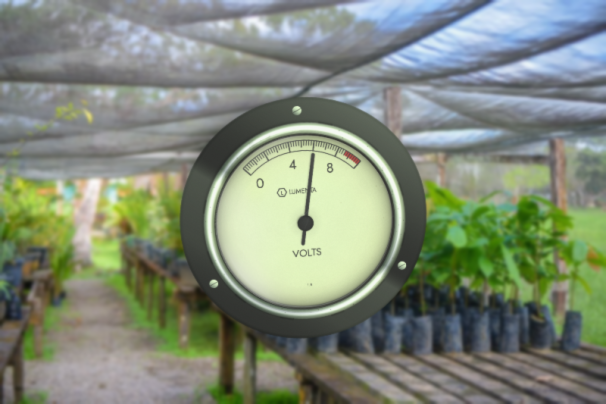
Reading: V 6
